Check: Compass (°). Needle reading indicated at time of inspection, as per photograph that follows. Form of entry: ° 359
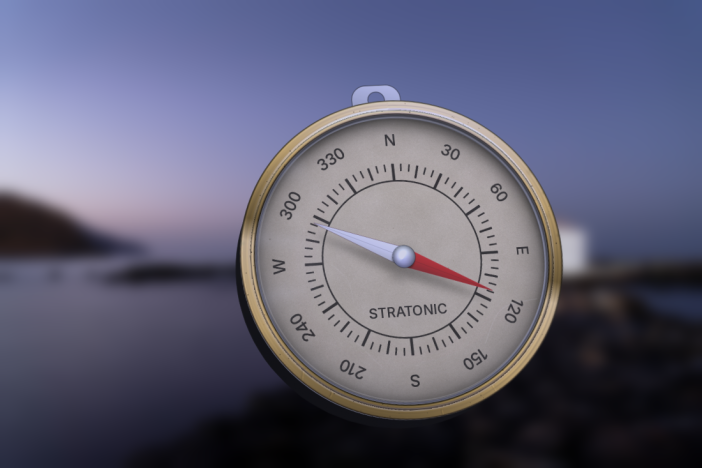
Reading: ° 115
